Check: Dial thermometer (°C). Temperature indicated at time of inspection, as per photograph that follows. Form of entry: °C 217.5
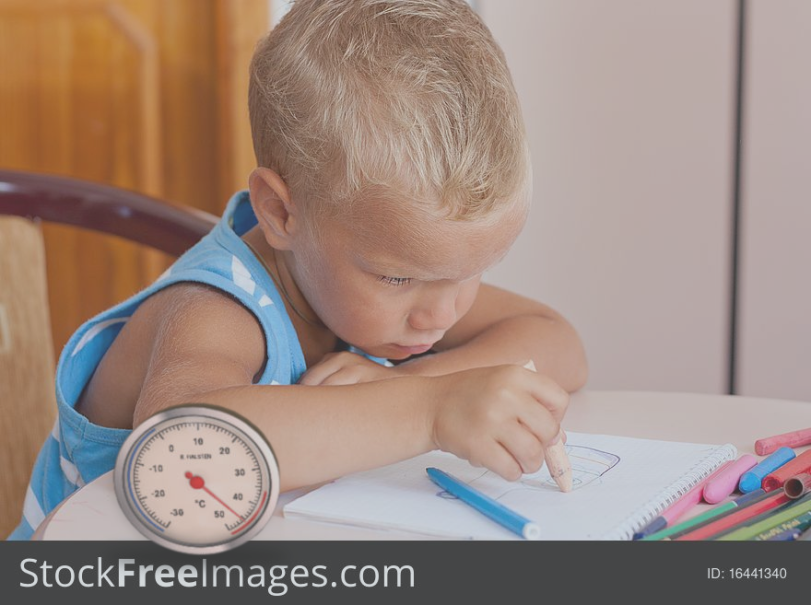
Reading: °C 45
